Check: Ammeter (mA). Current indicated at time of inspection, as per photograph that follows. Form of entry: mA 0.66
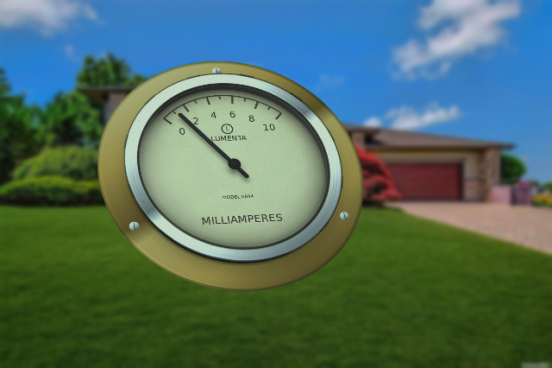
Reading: mA 1
